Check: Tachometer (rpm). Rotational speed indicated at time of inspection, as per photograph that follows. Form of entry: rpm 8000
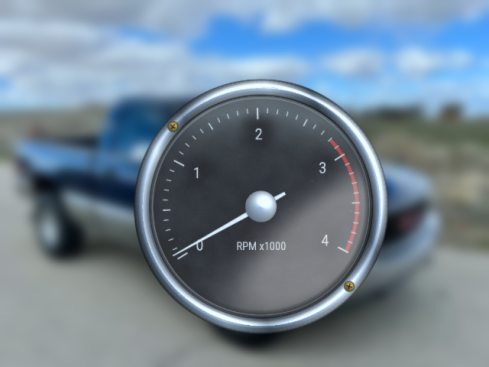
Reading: rpm 50
